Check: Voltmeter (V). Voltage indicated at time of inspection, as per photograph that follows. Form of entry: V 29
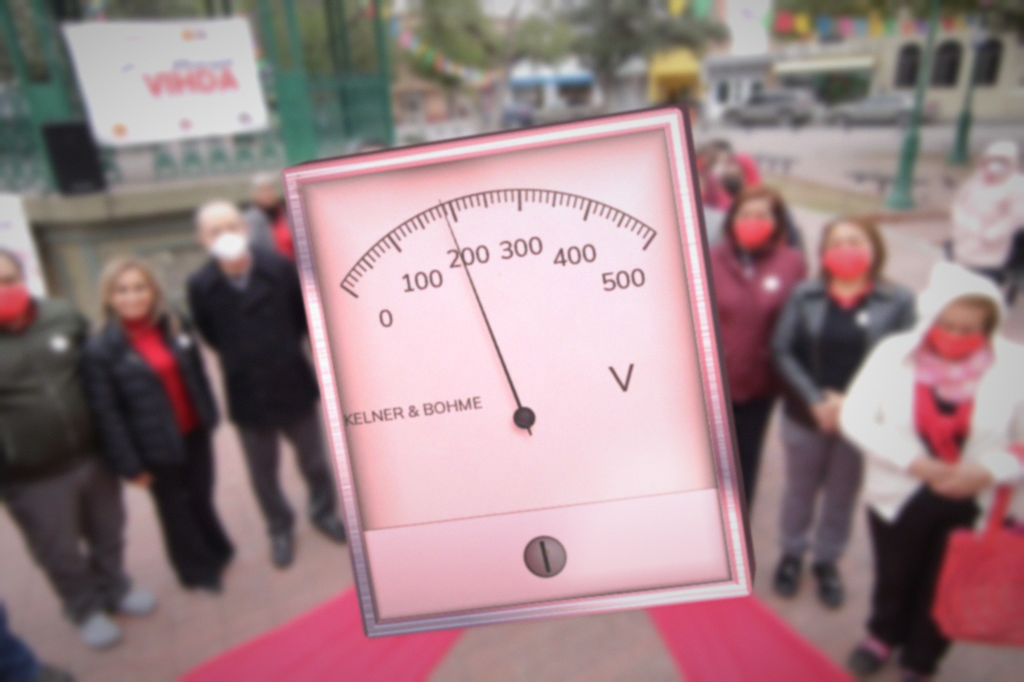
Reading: V 190
